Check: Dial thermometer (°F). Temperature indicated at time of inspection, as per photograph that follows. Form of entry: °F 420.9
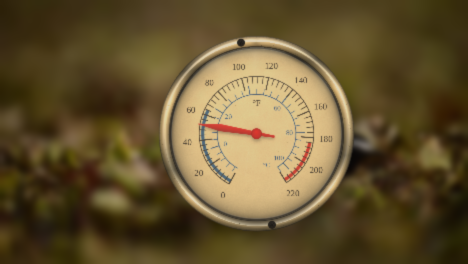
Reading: °F 52
